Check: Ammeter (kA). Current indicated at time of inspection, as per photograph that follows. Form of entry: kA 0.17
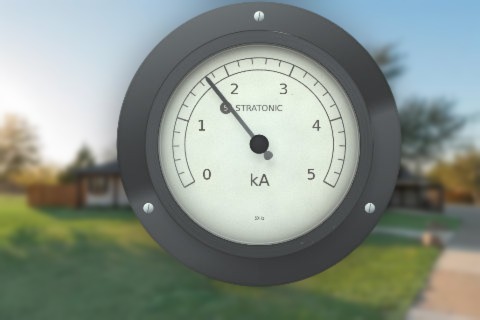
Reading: kA 1.7
